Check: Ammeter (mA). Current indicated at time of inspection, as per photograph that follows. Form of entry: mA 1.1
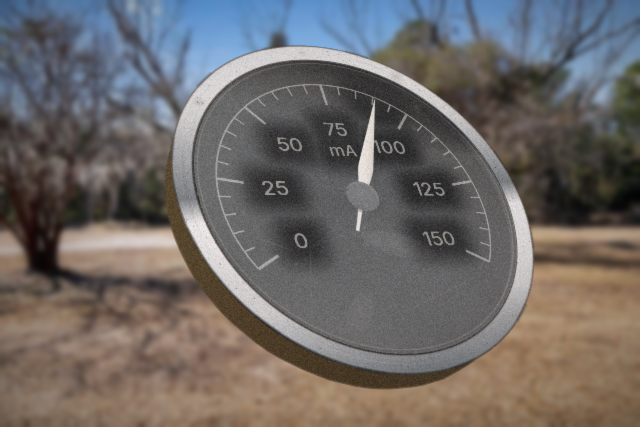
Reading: mA 90
